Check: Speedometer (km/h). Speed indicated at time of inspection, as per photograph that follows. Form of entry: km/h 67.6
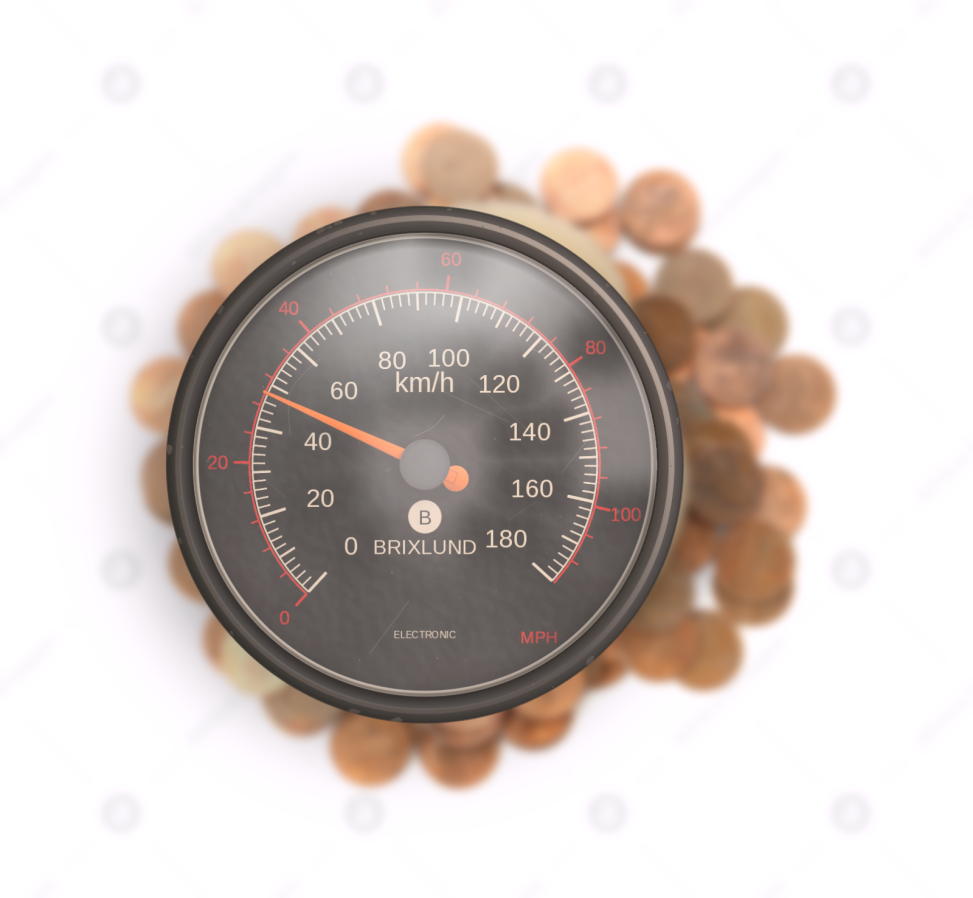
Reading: km/h 48
